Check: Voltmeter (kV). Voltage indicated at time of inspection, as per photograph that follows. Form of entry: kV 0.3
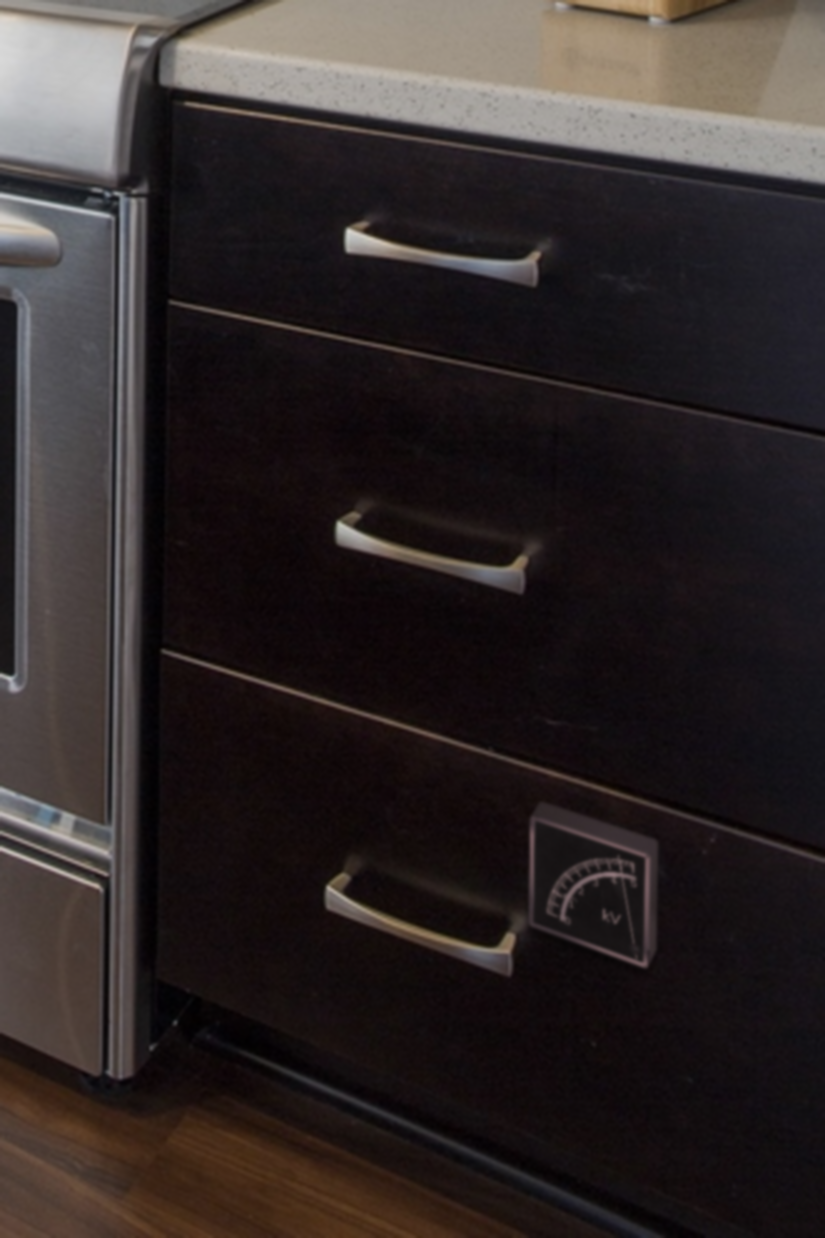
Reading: kV 4.5
